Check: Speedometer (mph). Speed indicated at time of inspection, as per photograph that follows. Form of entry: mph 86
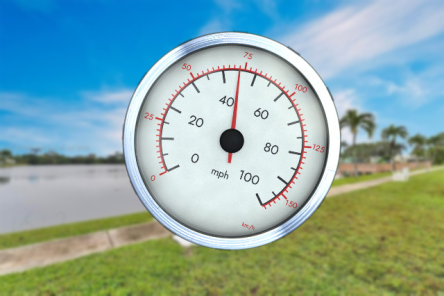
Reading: mph 45
